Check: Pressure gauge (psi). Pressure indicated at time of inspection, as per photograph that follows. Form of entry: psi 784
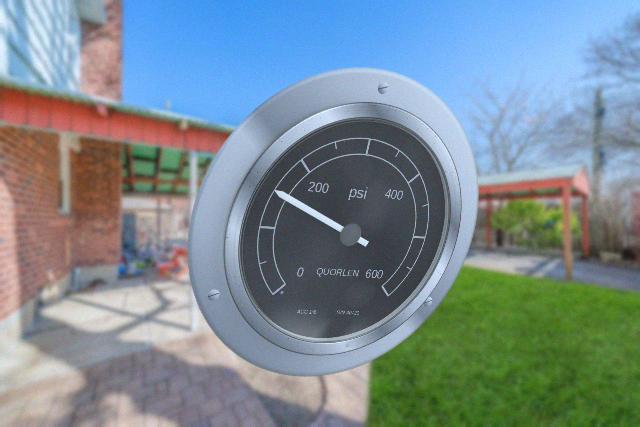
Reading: psi 150
